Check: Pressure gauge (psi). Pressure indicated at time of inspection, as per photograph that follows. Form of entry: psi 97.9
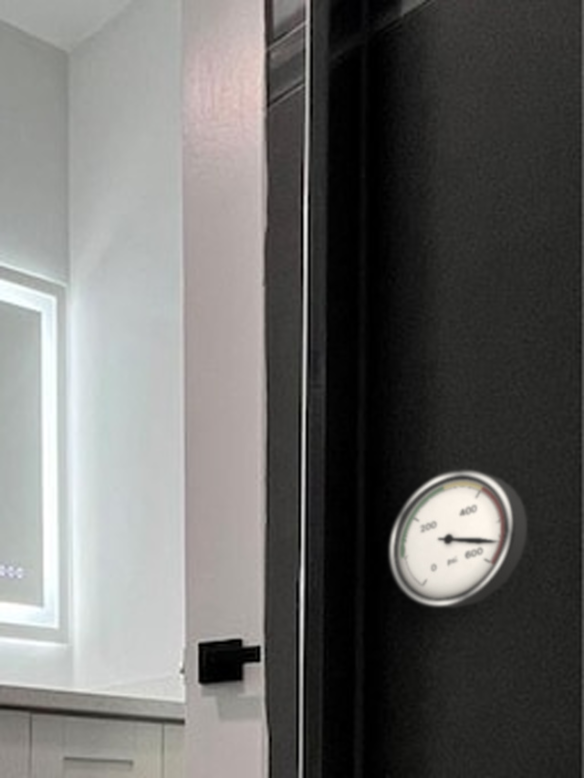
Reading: psi 550
